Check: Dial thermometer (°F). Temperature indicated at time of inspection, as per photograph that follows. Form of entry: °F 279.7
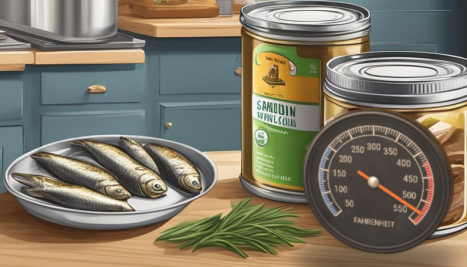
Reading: °F 525
